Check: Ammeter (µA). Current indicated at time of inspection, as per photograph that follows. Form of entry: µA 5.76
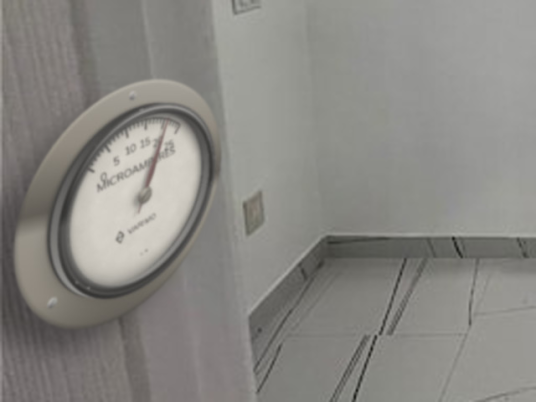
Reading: µA 20
